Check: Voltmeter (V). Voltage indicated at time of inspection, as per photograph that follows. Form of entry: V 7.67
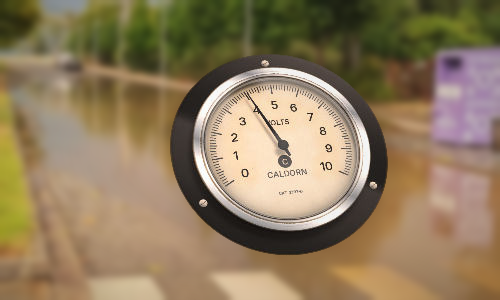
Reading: V 4
